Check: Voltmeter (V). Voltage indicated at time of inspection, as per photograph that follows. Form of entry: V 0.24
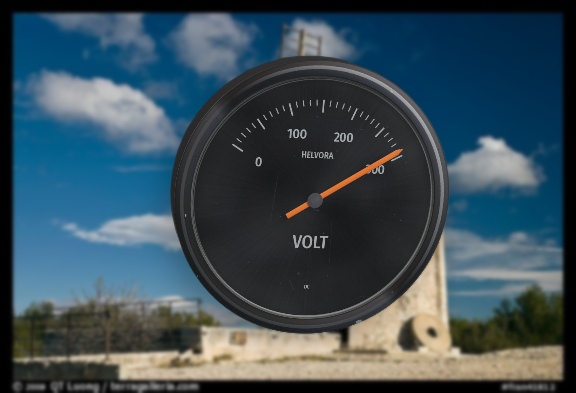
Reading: V 290
